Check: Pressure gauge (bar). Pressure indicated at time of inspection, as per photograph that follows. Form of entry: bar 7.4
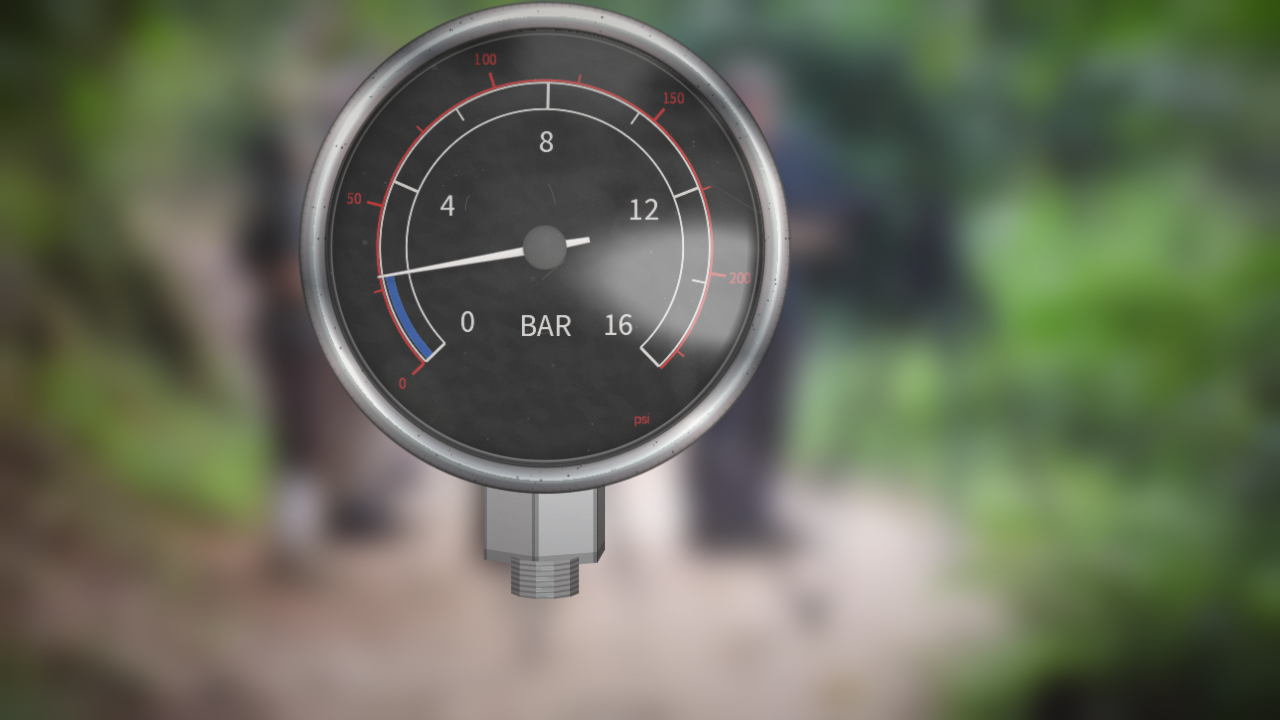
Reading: bar 2
